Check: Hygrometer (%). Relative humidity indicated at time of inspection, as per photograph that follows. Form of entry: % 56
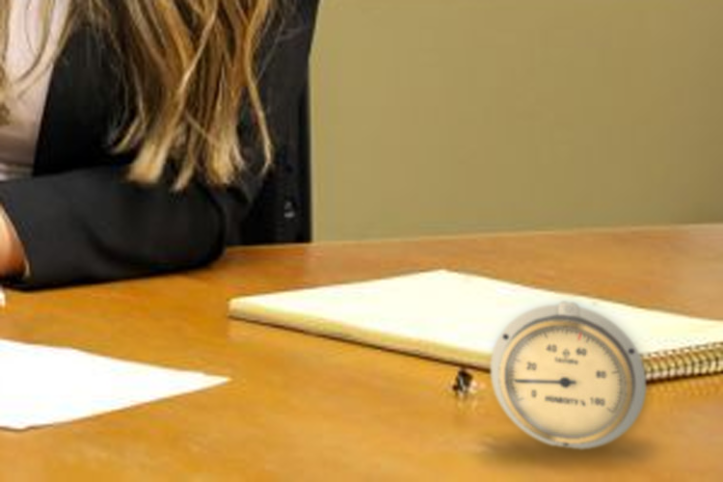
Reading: % 10
